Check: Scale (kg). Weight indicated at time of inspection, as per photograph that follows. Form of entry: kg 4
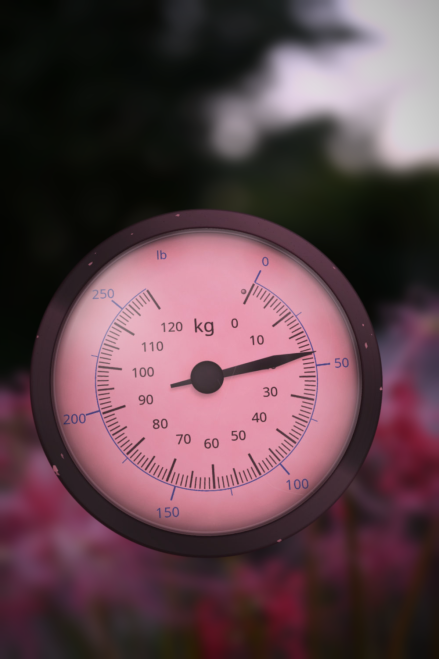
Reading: kg 20
